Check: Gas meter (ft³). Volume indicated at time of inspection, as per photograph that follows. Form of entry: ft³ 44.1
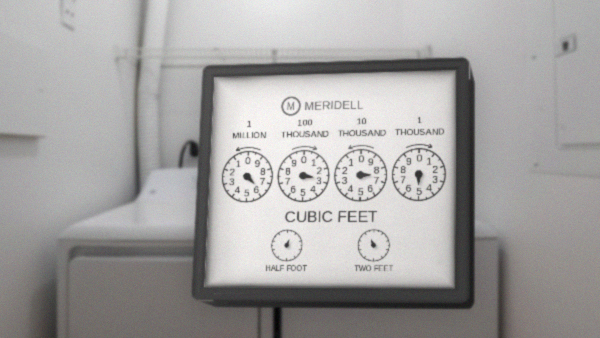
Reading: ft³ 627500
